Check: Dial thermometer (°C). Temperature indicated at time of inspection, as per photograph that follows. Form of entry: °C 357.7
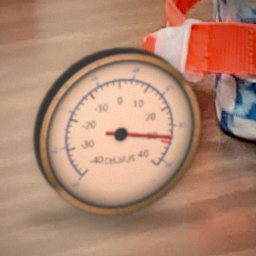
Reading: °C 30
